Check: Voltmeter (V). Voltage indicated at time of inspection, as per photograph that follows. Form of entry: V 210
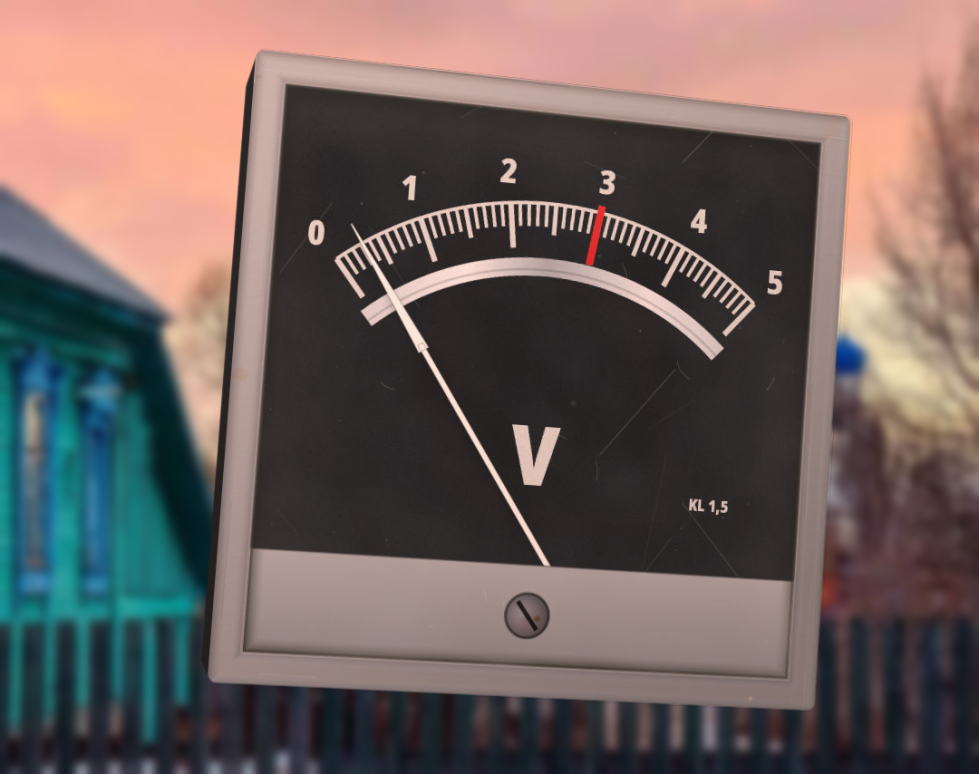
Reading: V 0.3
